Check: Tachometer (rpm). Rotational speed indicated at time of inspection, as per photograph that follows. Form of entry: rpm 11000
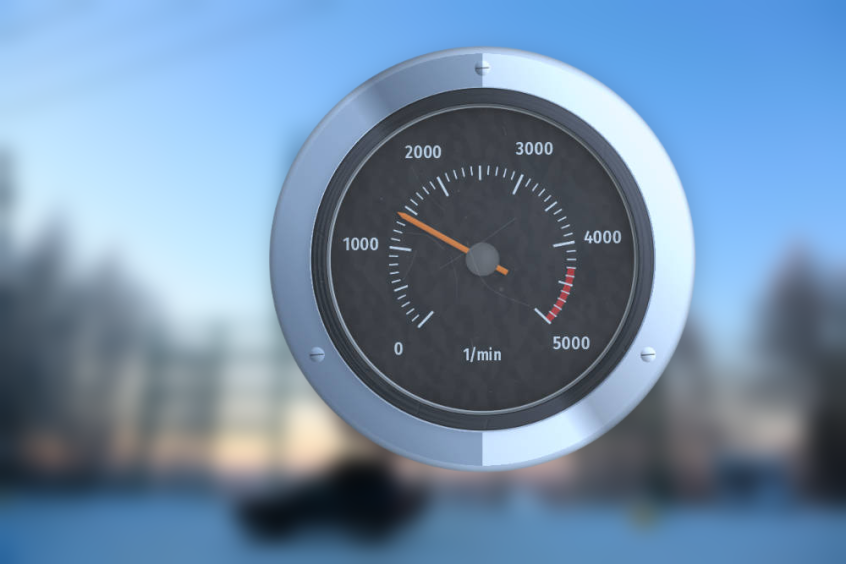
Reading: rpm 1400
